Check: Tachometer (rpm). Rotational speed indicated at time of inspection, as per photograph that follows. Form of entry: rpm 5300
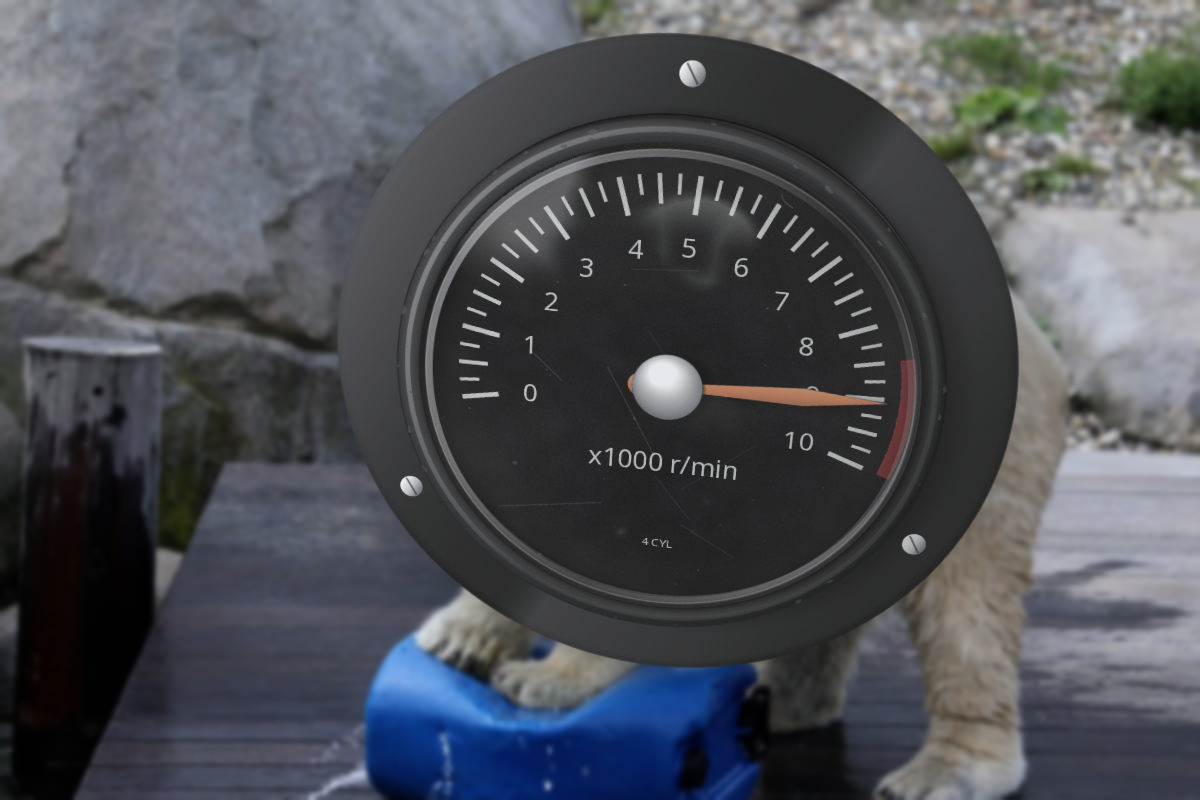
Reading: rpm 9000
